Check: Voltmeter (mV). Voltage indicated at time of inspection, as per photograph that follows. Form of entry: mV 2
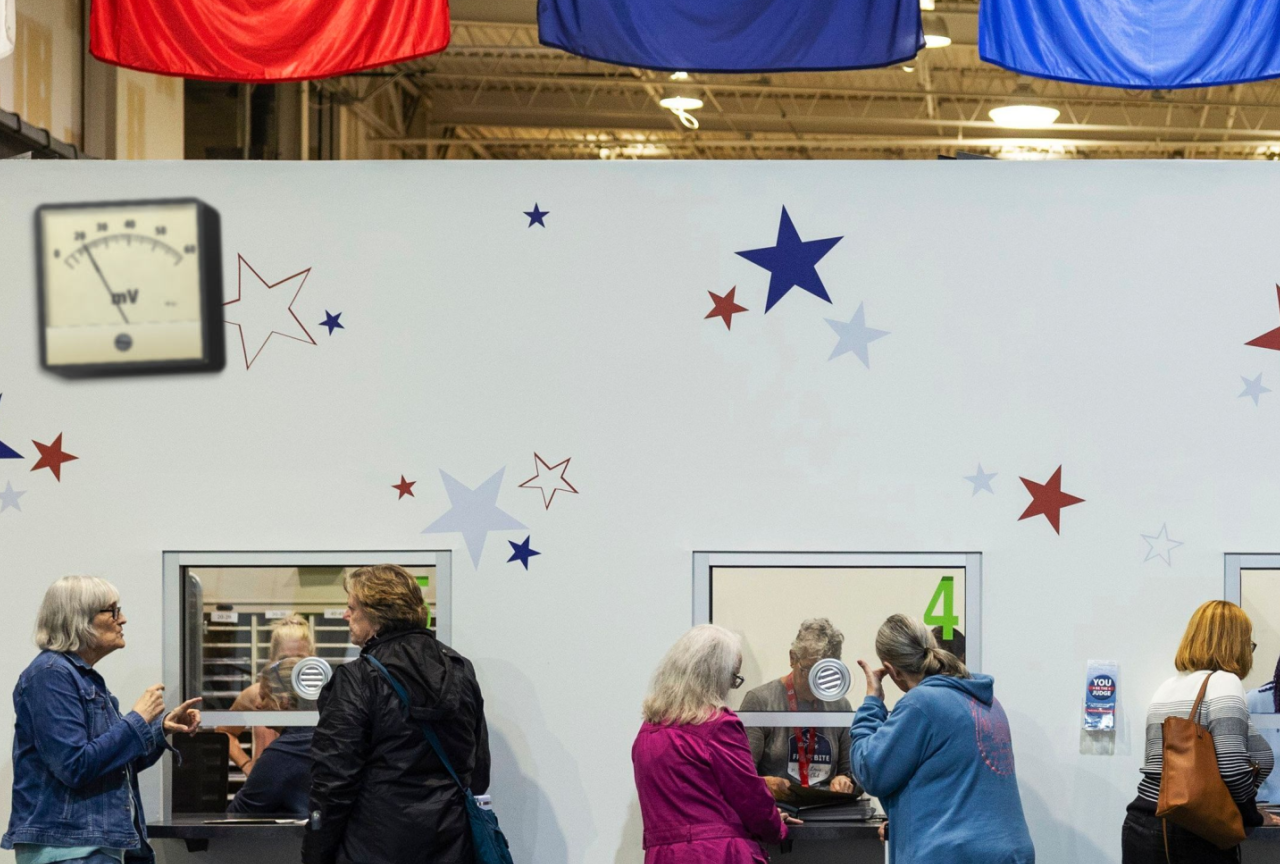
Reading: mV 20
